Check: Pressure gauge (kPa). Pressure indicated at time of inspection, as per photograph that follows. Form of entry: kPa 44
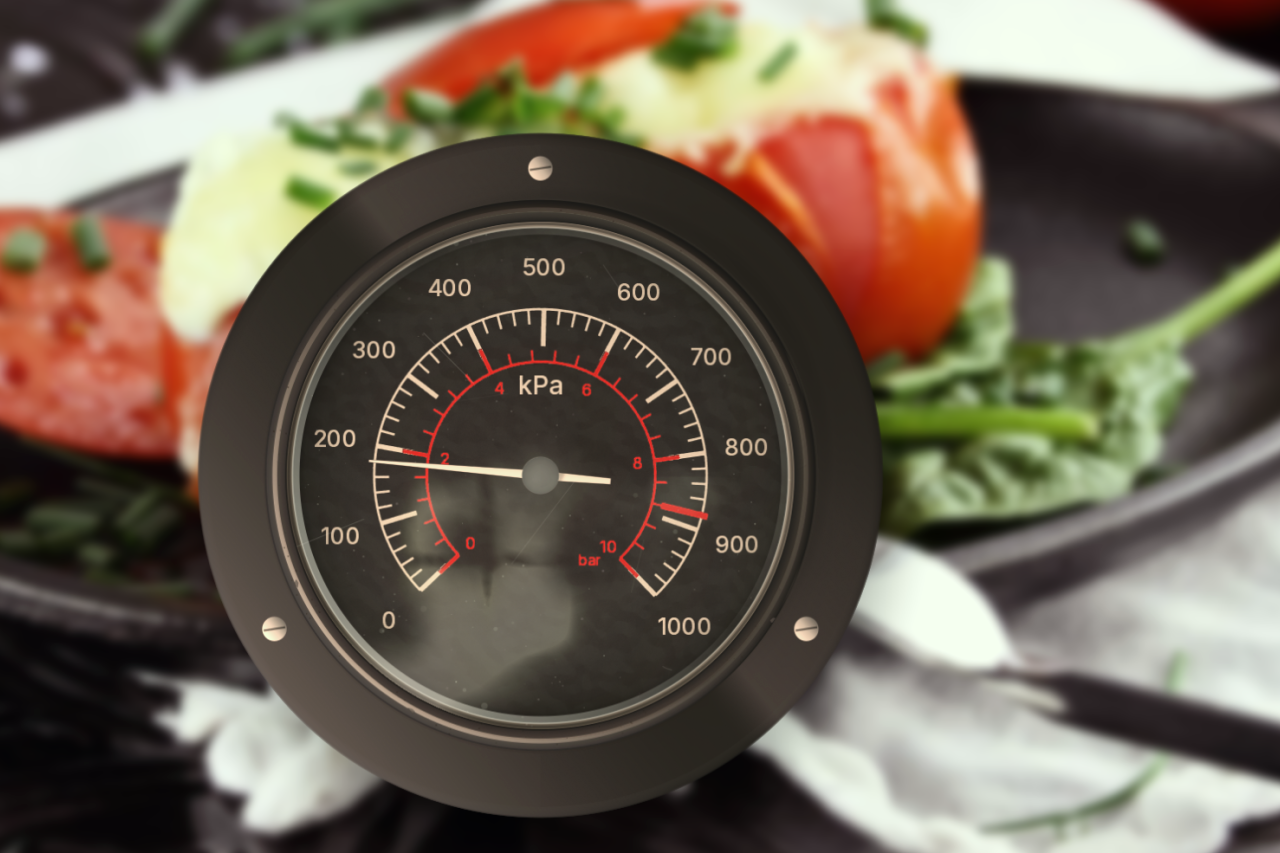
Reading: kPa 180
